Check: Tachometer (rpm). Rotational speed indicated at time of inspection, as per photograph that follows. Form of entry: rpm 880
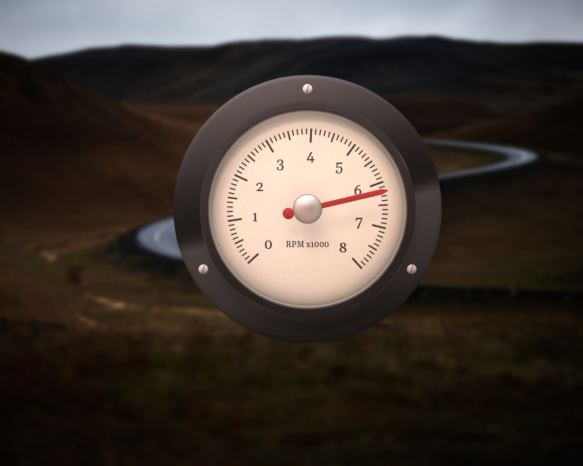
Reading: rpm 6200
